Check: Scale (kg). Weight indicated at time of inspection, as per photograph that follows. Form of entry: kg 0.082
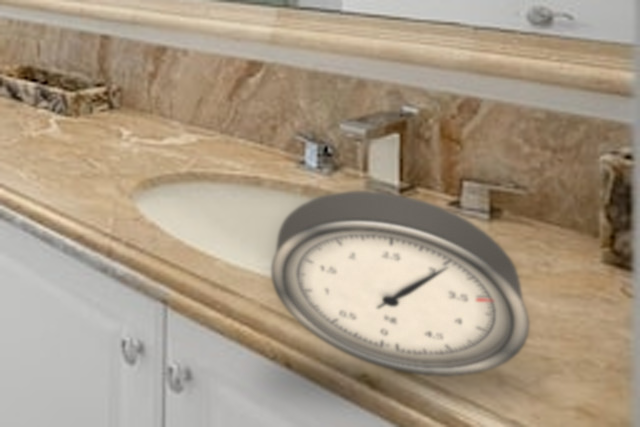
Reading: kg 3
